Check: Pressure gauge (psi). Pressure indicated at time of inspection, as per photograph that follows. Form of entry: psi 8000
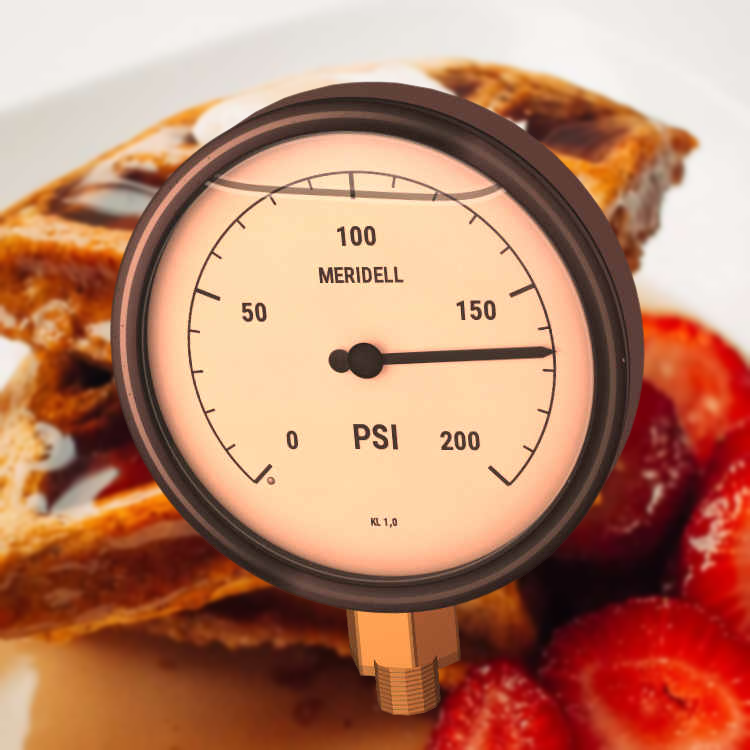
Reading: psi 165
